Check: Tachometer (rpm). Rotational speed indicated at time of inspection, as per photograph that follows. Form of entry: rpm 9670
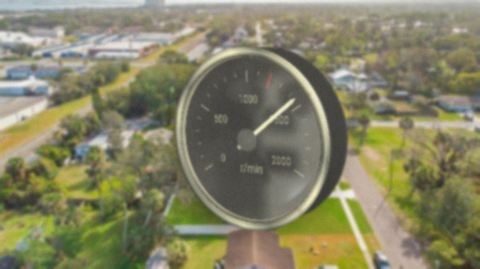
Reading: rpm 1450
